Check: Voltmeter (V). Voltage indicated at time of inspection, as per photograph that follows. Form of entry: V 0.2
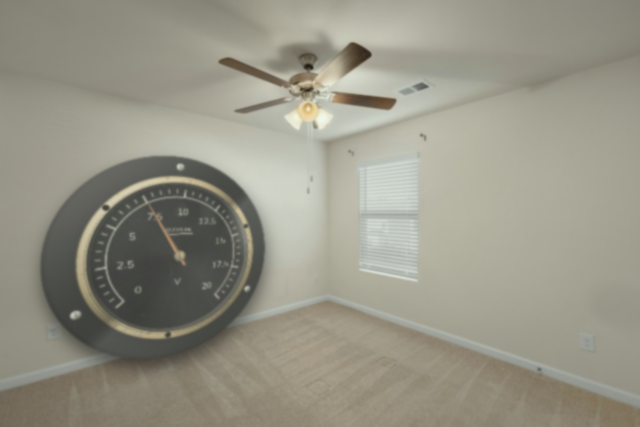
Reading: V 7.5
